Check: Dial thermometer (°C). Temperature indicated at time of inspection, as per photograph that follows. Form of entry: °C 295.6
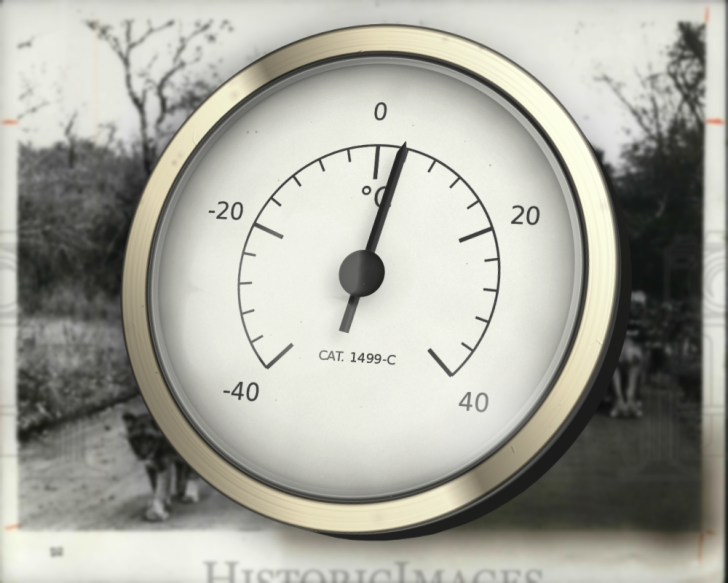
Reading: °C 4
